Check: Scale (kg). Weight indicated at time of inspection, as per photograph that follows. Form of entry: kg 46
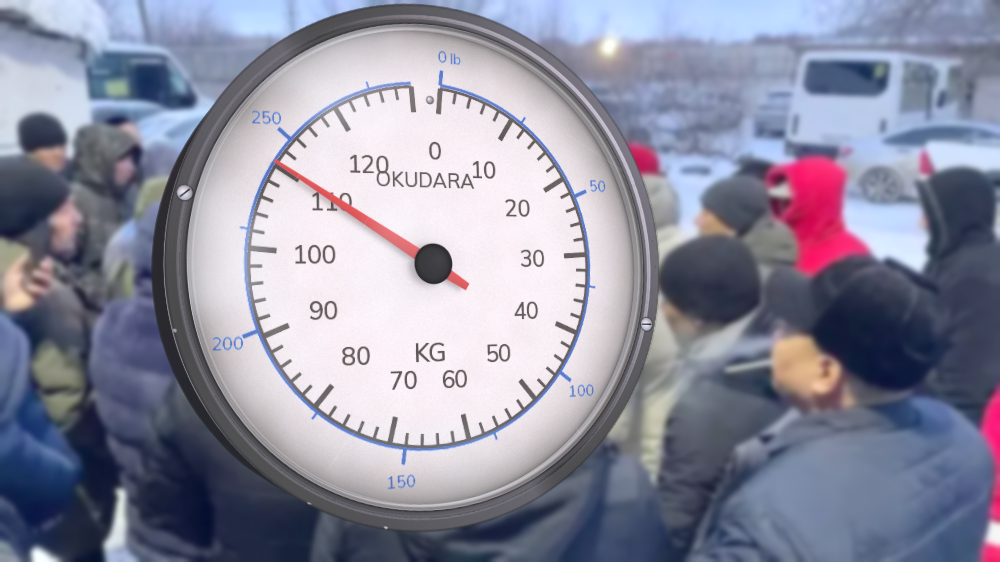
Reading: kg 110
